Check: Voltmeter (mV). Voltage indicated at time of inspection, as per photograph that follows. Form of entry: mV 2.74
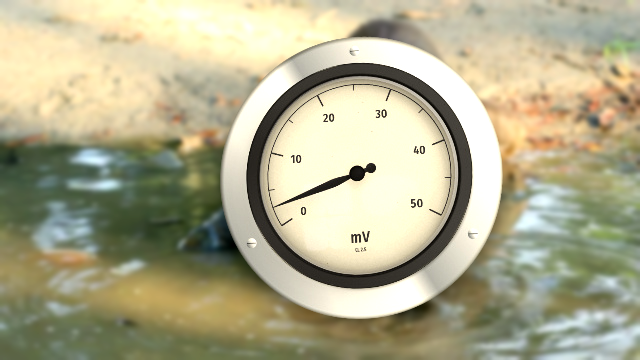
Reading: mV 2.5
